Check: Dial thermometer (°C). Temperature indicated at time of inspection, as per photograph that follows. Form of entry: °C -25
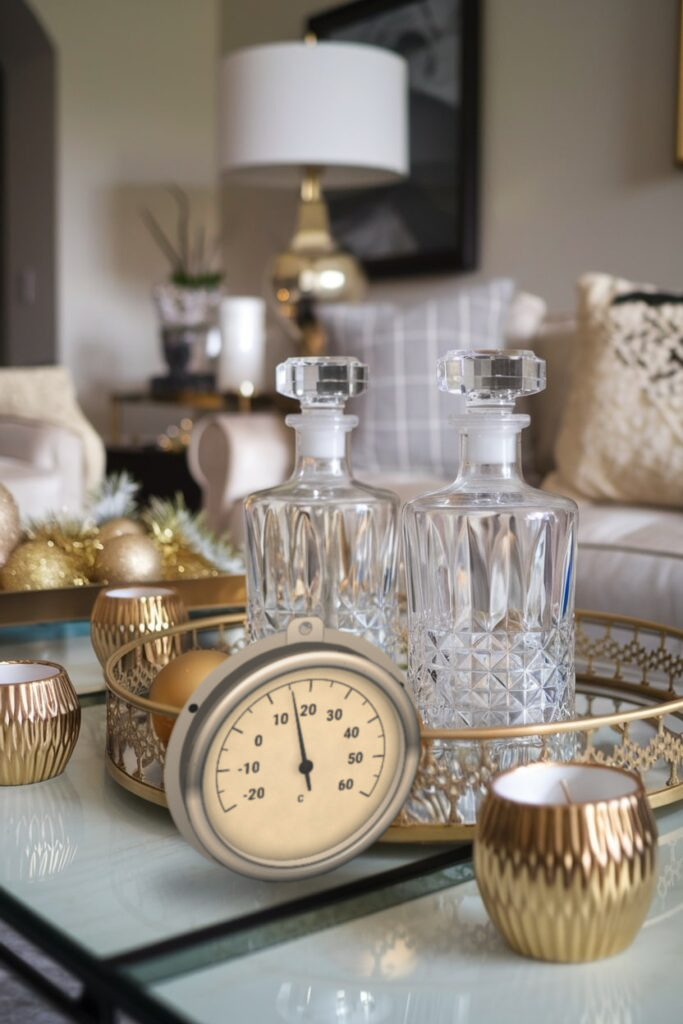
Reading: °C 15
